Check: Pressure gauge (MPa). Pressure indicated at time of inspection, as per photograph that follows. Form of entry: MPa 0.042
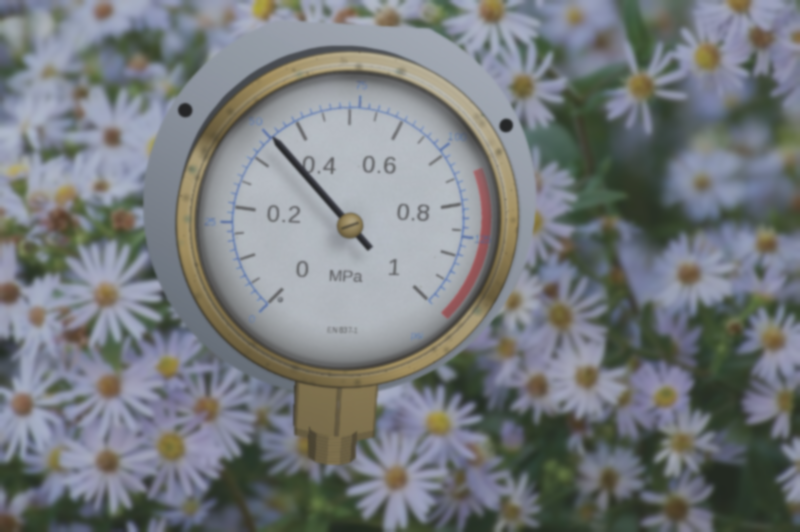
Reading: MPa 0.35
